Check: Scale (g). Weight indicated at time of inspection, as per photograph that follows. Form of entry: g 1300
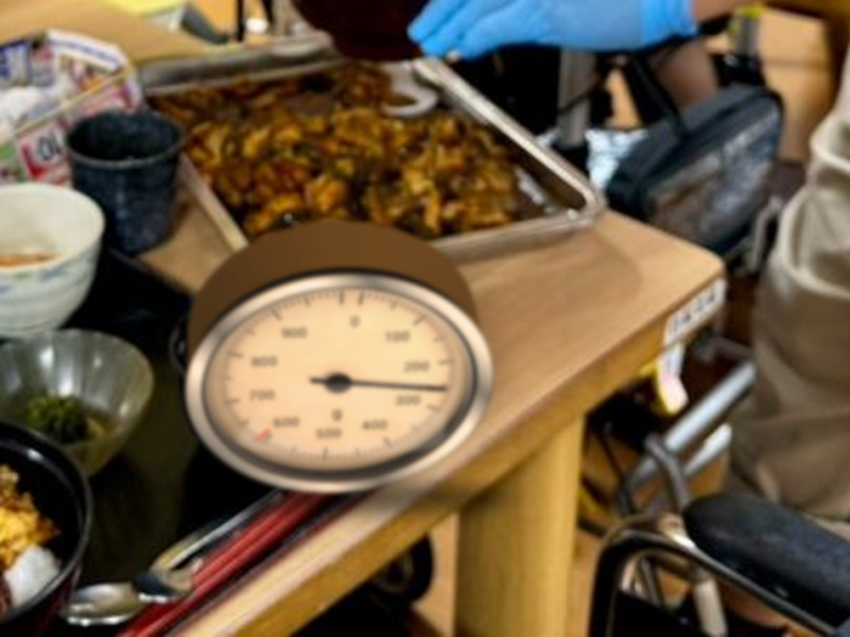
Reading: g 250
